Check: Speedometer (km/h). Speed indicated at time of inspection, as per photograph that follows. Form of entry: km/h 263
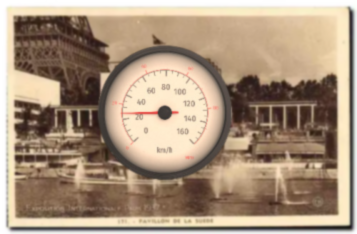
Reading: km/h 25
